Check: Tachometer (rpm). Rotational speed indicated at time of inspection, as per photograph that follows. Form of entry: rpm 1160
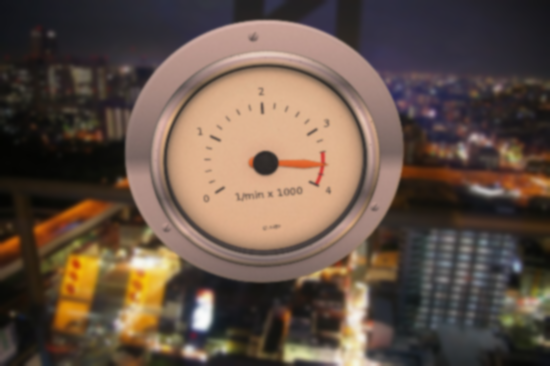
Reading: rpm 3600
